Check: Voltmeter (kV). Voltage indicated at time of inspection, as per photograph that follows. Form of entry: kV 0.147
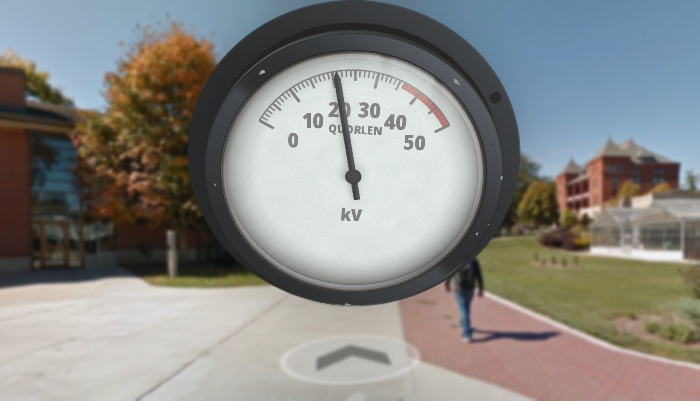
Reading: kV 21
